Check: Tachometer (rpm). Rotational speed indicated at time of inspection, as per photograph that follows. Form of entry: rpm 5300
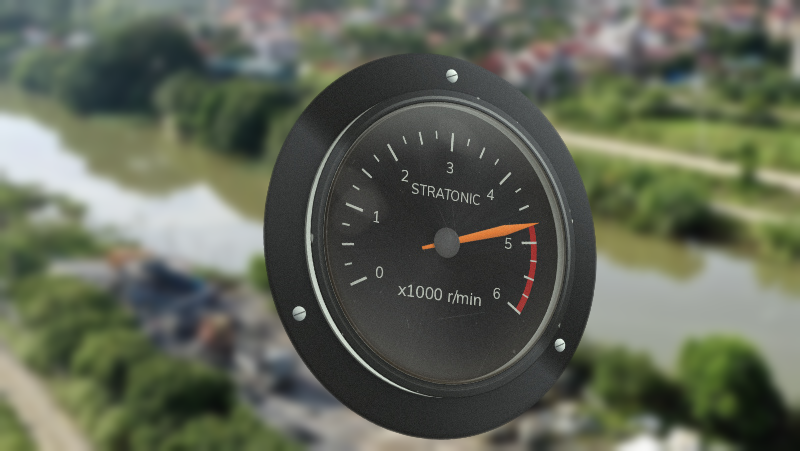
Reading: rpm 4750
